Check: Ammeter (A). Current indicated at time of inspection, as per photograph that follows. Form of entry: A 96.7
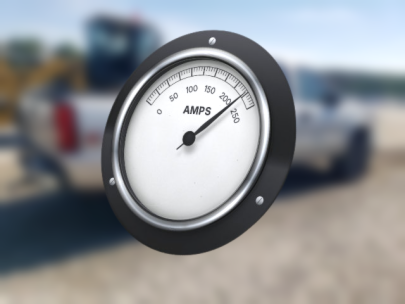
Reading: A 225
